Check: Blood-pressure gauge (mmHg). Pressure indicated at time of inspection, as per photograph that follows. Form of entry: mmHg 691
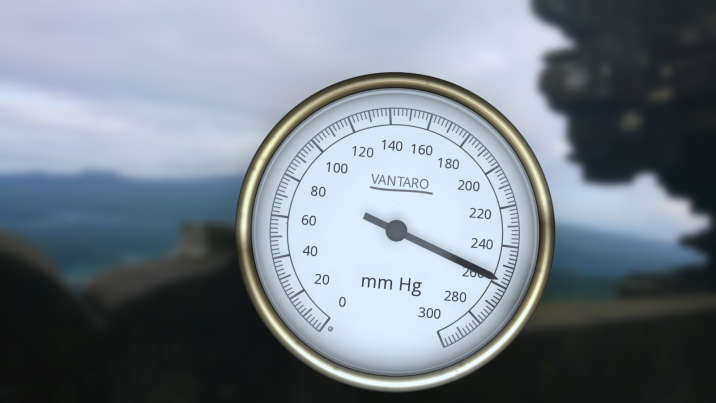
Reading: mmHg 258
